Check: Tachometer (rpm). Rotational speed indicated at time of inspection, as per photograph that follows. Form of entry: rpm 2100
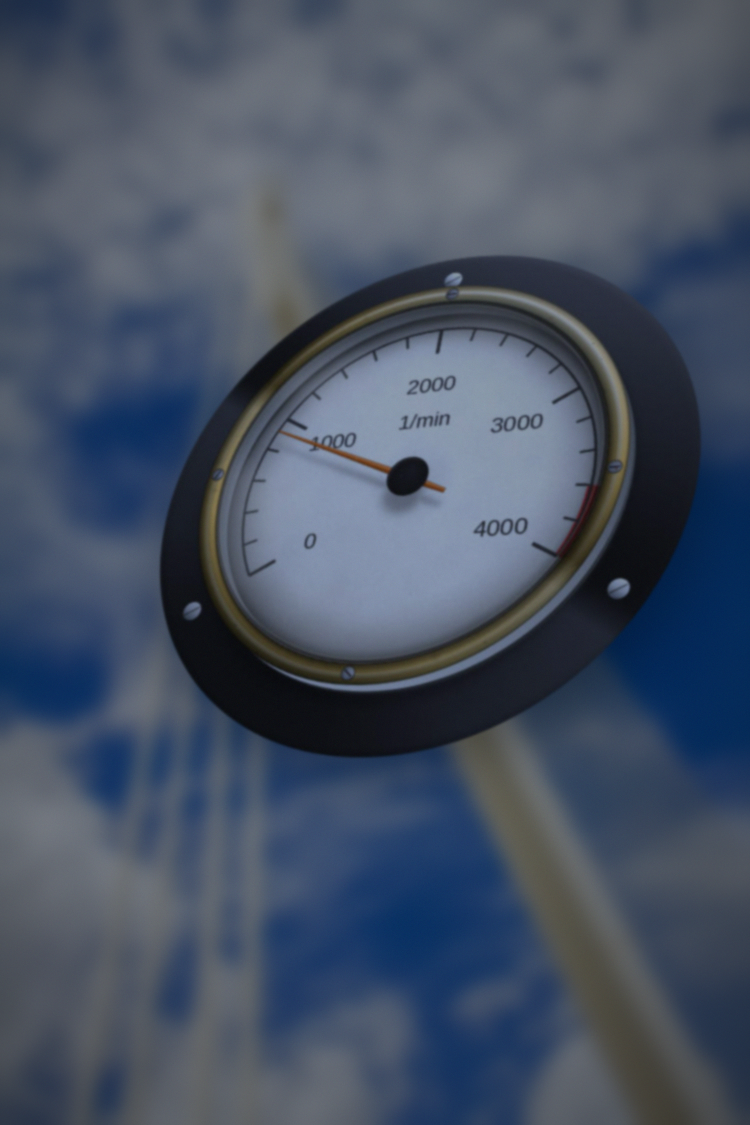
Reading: rpm 900
